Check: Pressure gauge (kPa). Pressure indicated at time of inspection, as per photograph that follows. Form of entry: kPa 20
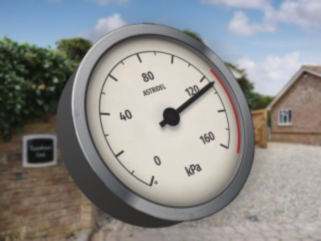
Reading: kPa 125
